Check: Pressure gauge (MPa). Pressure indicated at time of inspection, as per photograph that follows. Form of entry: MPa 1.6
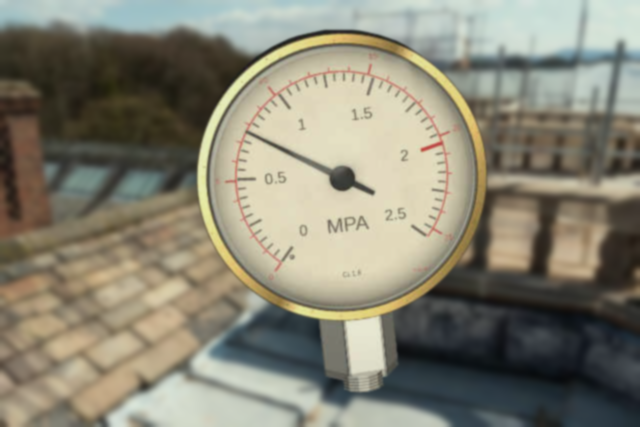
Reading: MPa 0.75
